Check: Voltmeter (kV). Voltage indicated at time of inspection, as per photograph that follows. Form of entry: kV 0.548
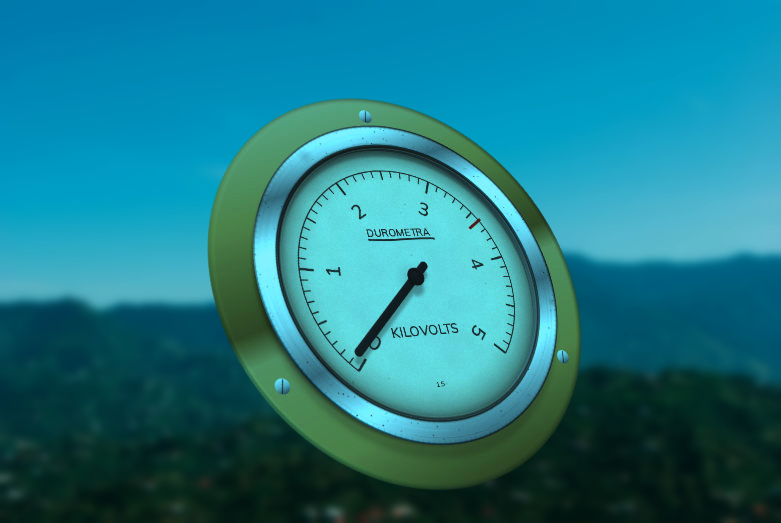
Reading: kV 0.1
